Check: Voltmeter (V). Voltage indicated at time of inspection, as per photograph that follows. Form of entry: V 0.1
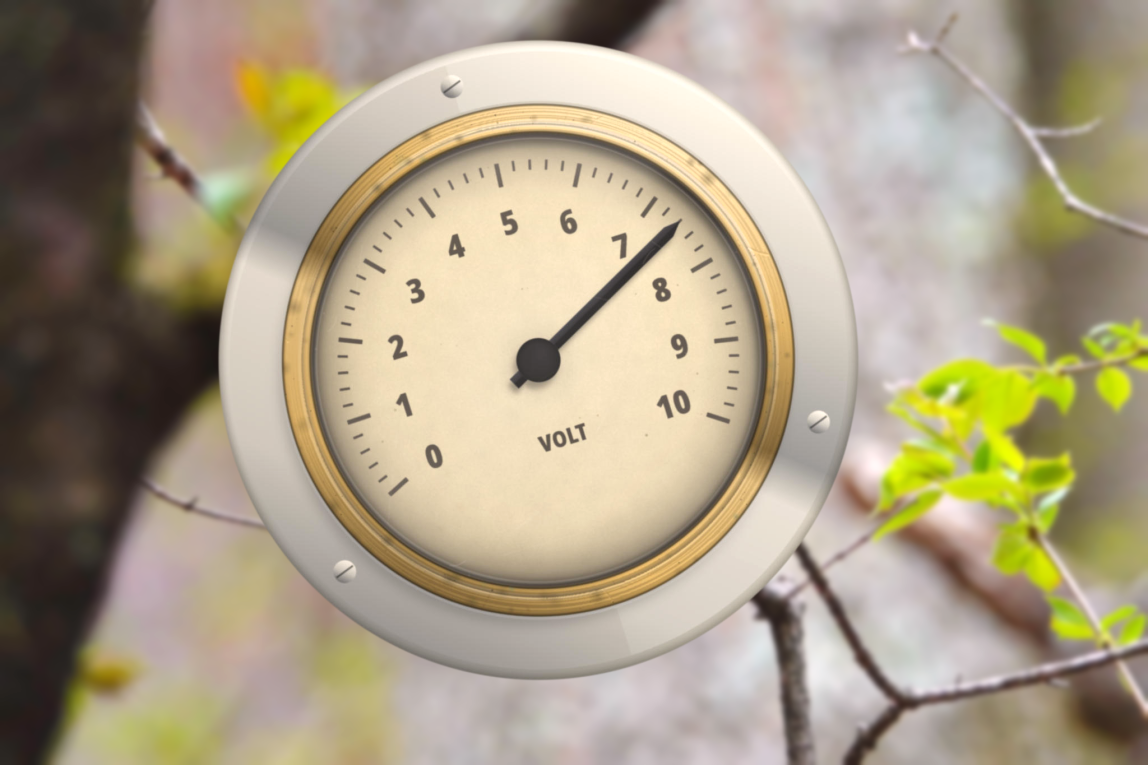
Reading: V 7.4
